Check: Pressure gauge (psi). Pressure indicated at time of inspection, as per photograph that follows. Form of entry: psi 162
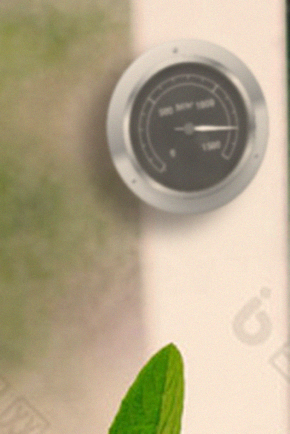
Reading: psi 1300
